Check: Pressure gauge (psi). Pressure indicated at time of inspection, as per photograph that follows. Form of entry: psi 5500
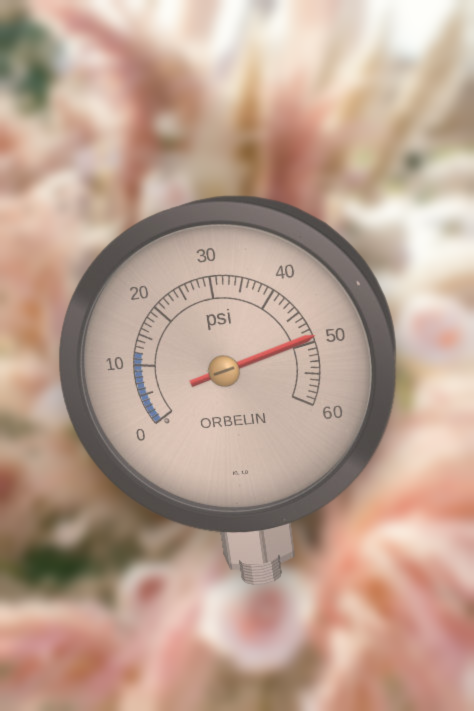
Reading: psi 49
